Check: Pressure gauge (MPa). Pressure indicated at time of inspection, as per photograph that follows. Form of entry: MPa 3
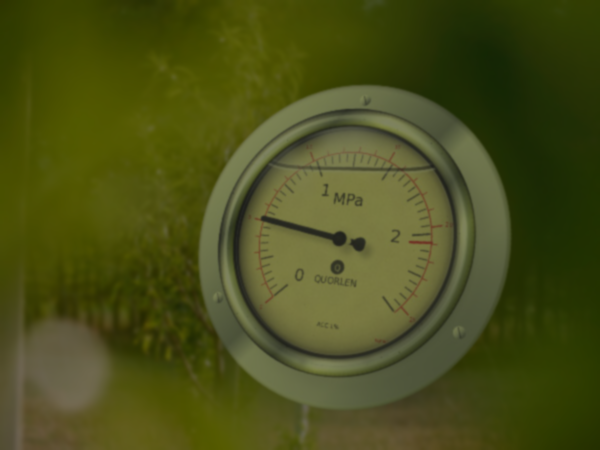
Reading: MPa 0.5
